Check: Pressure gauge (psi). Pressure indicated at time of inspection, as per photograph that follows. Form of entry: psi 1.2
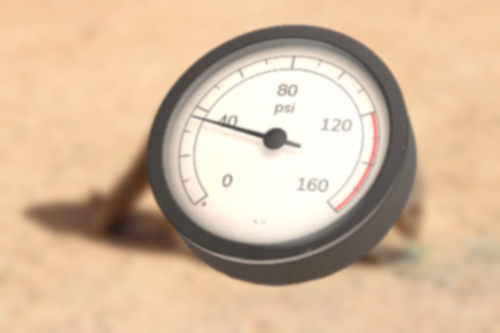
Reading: psi 35
